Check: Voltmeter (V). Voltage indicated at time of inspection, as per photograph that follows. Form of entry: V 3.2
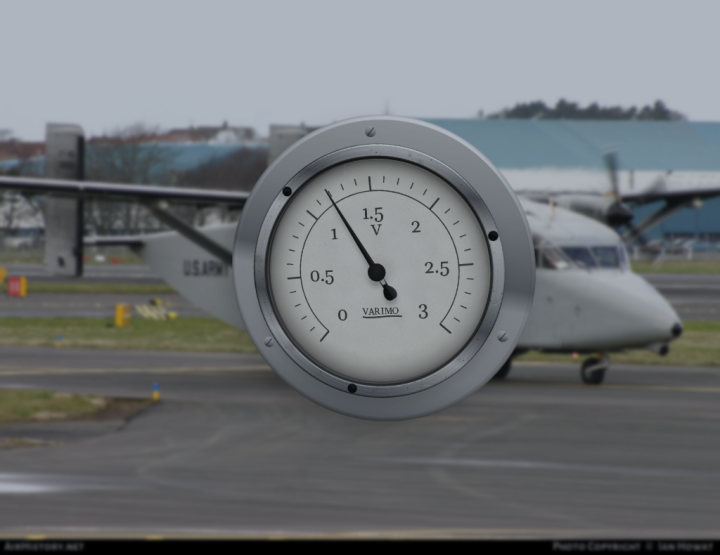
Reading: V 1.2
